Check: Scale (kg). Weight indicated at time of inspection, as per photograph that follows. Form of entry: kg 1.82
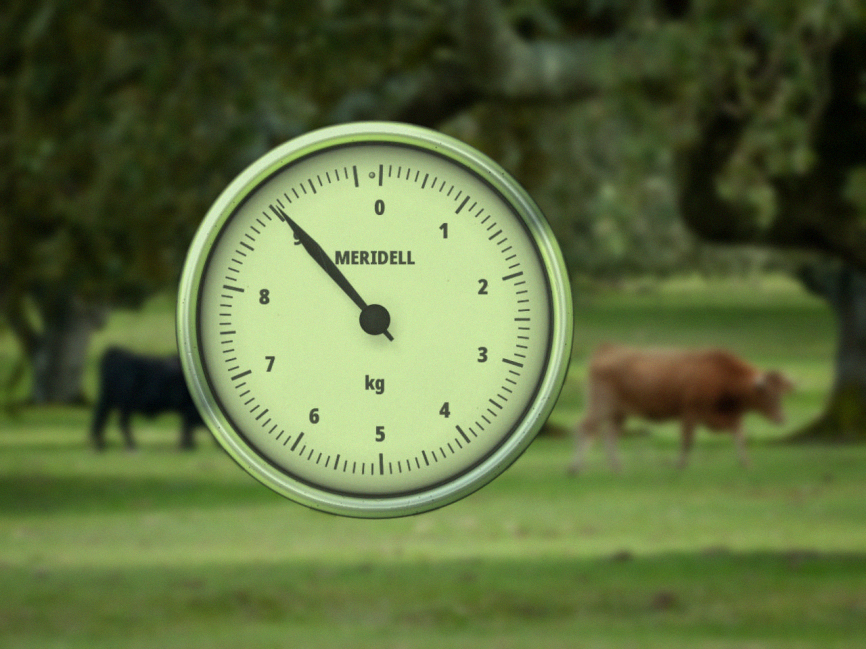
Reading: kg 9.05
